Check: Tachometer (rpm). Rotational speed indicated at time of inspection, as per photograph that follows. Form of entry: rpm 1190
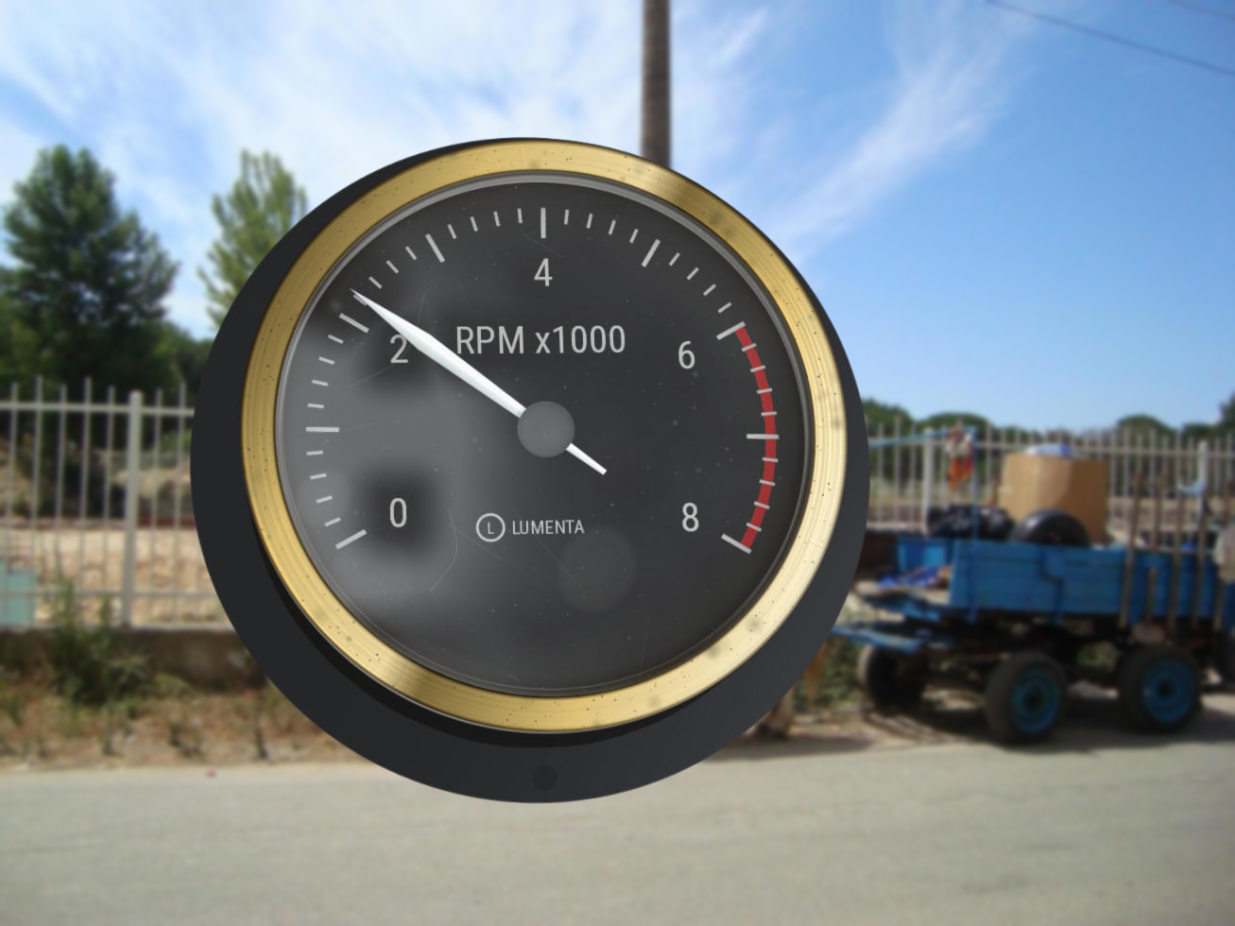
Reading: rpm 2200
